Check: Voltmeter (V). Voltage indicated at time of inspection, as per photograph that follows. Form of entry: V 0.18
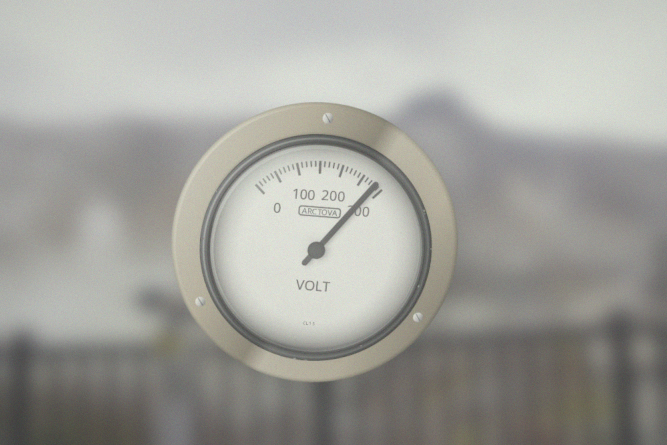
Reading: V 280
